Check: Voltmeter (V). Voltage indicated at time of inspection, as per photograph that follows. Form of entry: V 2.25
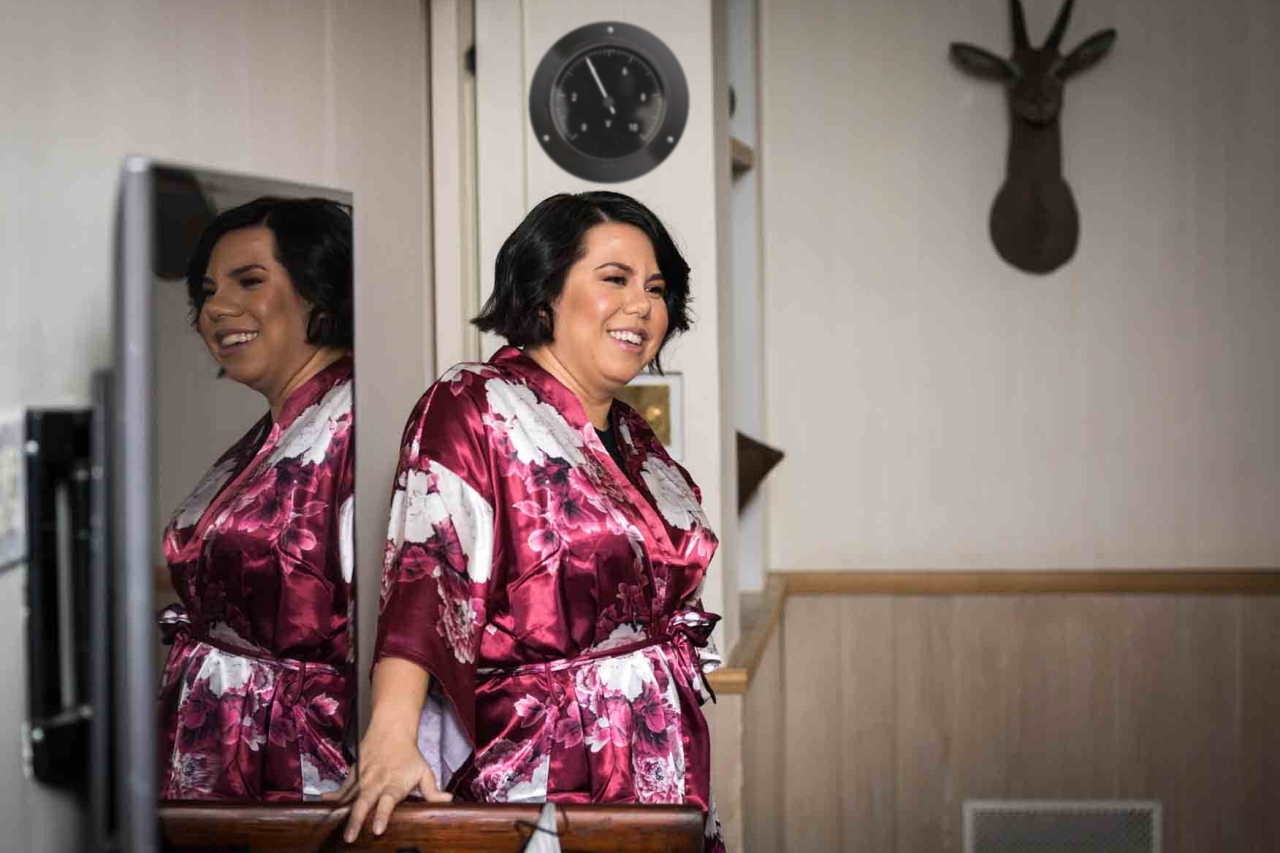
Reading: V 4
